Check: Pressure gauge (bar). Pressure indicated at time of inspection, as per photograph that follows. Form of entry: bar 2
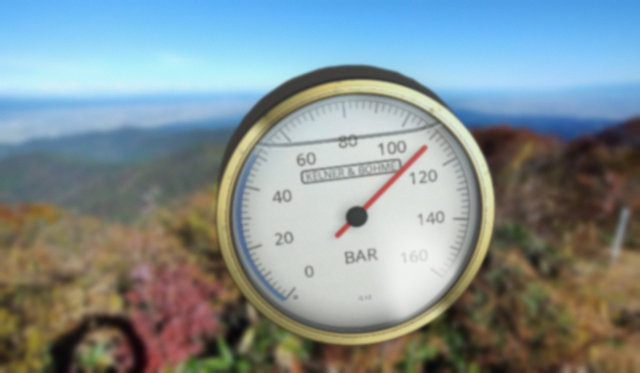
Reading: bar 110
